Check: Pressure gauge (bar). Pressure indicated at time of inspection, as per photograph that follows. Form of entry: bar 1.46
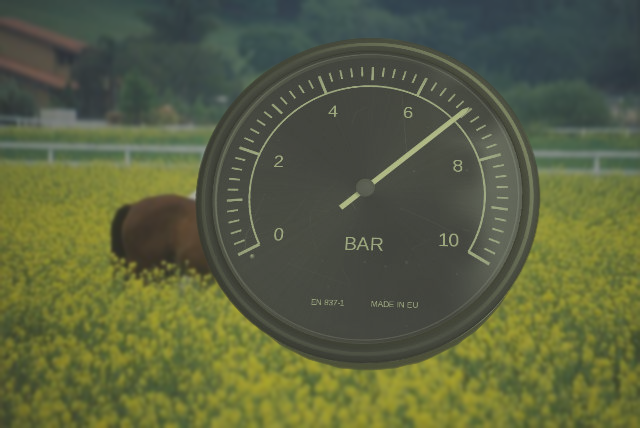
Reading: bar 7
